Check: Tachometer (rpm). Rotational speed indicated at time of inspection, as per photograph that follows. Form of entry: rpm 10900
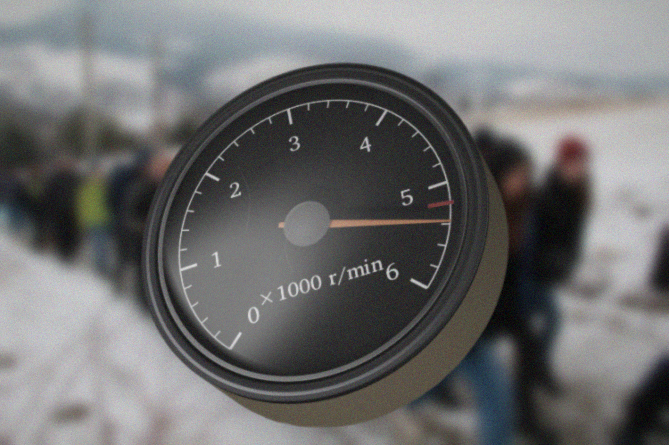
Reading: rpm 5400
